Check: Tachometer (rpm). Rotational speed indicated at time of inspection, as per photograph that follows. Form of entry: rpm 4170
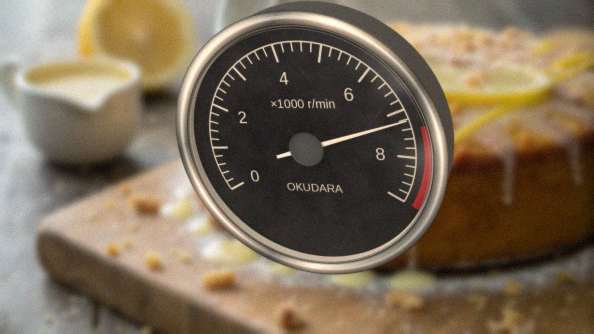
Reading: rpm 7200
